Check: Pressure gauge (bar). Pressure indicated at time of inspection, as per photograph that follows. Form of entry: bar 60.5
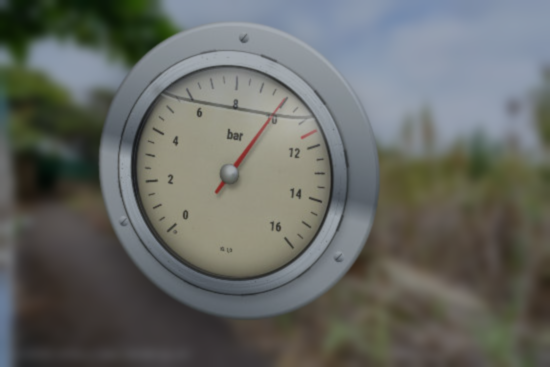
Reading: bar 10
